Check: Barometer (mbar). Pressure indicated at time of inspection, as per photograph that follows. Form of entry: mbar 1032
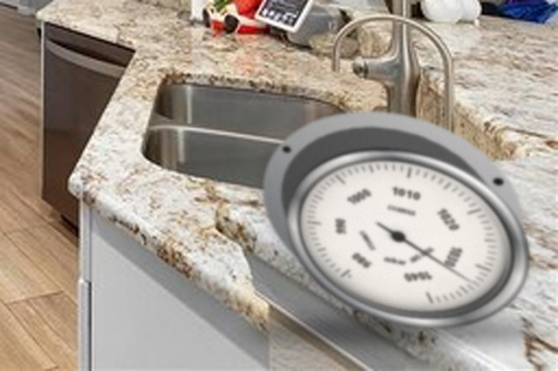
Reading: mbar 1033
